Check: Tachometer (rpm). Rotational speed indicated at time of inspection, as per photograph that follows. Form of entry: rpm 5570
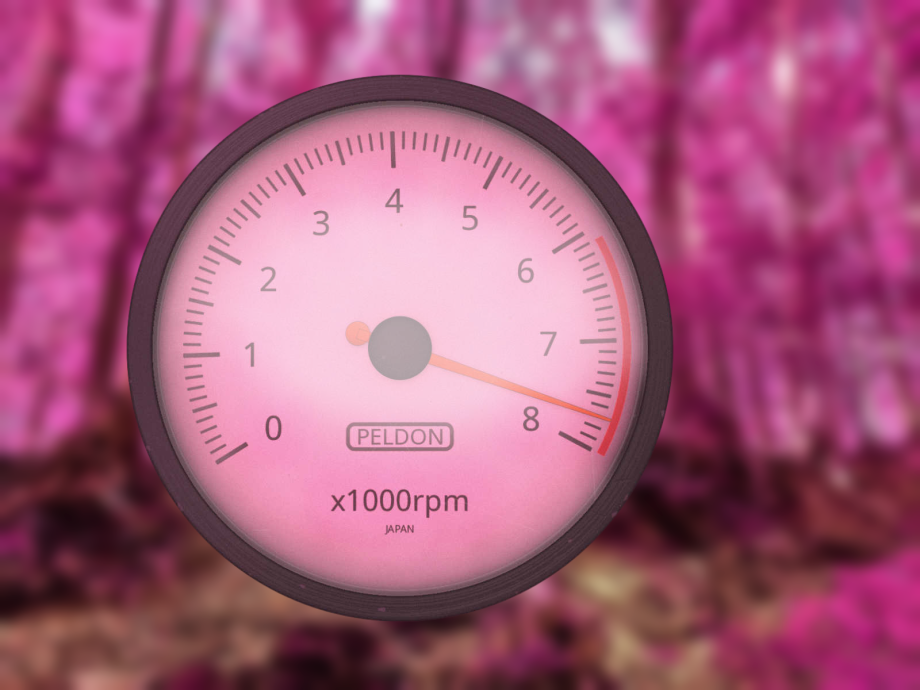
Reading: rpm 7700
